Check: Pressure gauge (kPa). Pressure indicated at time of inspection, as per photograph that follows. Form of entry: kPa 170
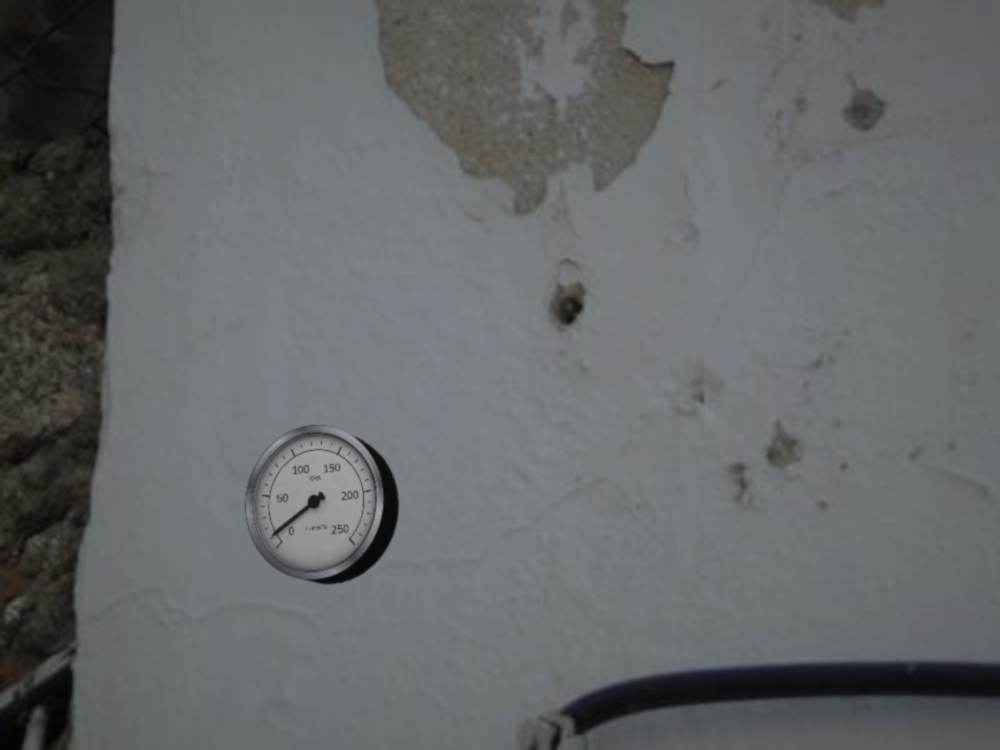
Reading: kPa 10
